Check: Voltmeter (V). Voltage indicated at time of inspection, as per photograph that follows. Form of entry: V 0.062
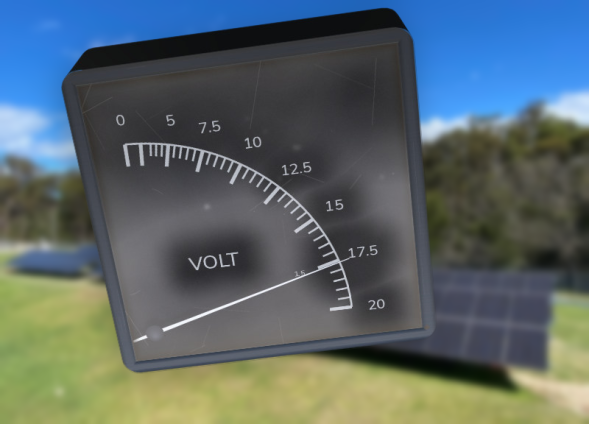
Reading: V 17.5
